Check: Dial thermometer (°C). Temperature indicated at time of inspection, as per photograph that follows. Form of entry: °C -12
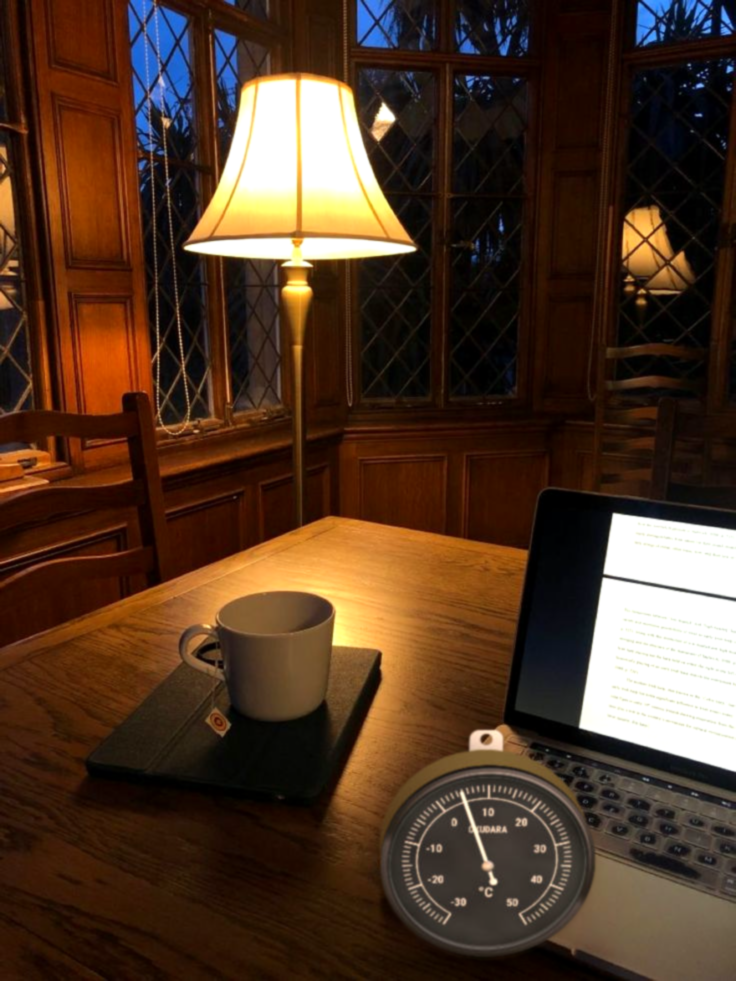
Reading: °C 5
